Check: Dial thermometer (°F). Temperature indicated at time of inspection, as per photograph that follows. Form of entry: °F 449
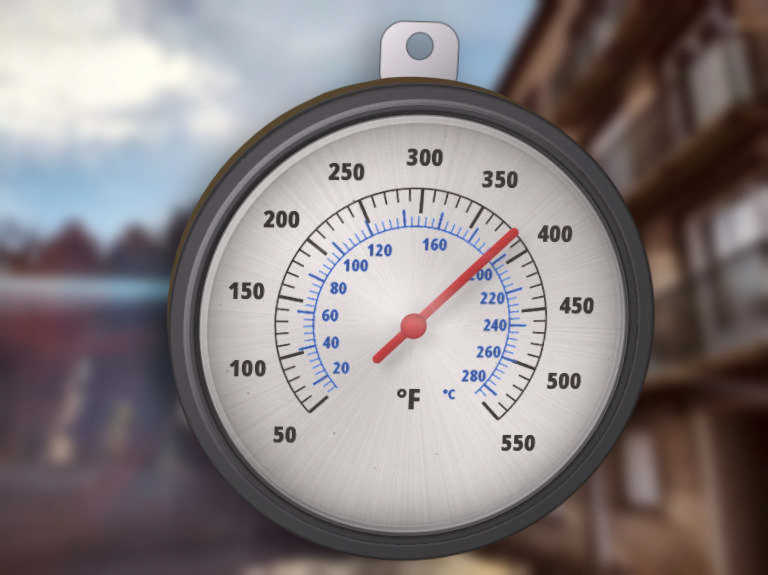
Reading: °F 380
